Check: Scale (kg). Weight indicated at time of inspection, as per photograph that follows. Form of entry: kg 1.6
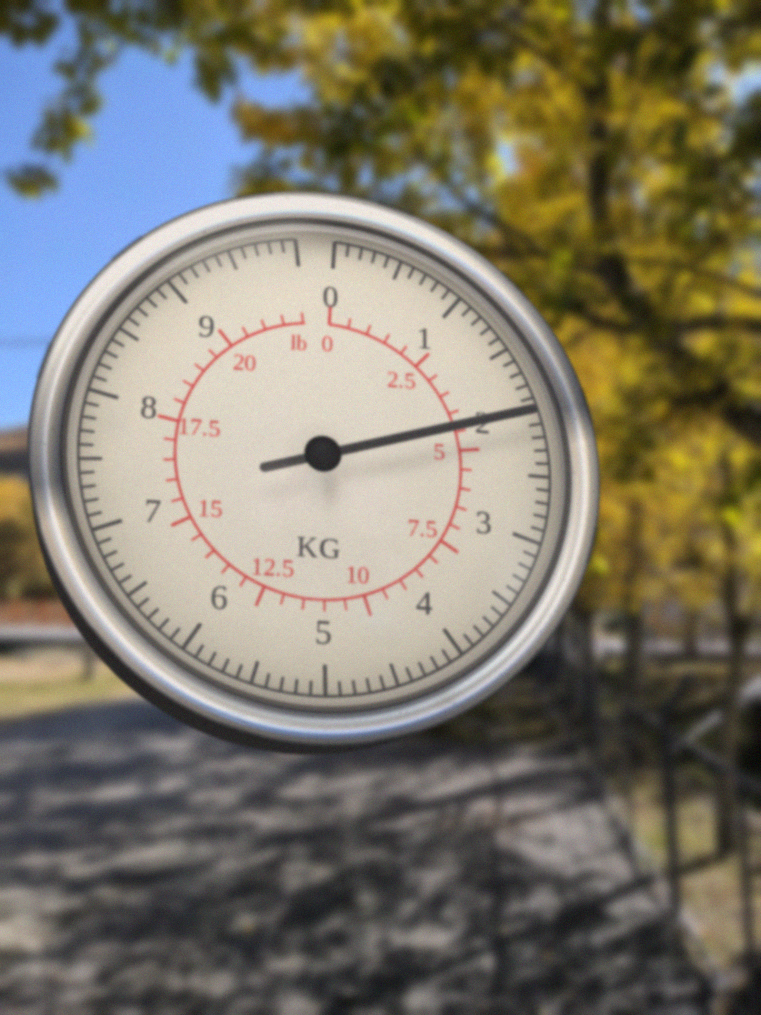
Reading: kg 2
